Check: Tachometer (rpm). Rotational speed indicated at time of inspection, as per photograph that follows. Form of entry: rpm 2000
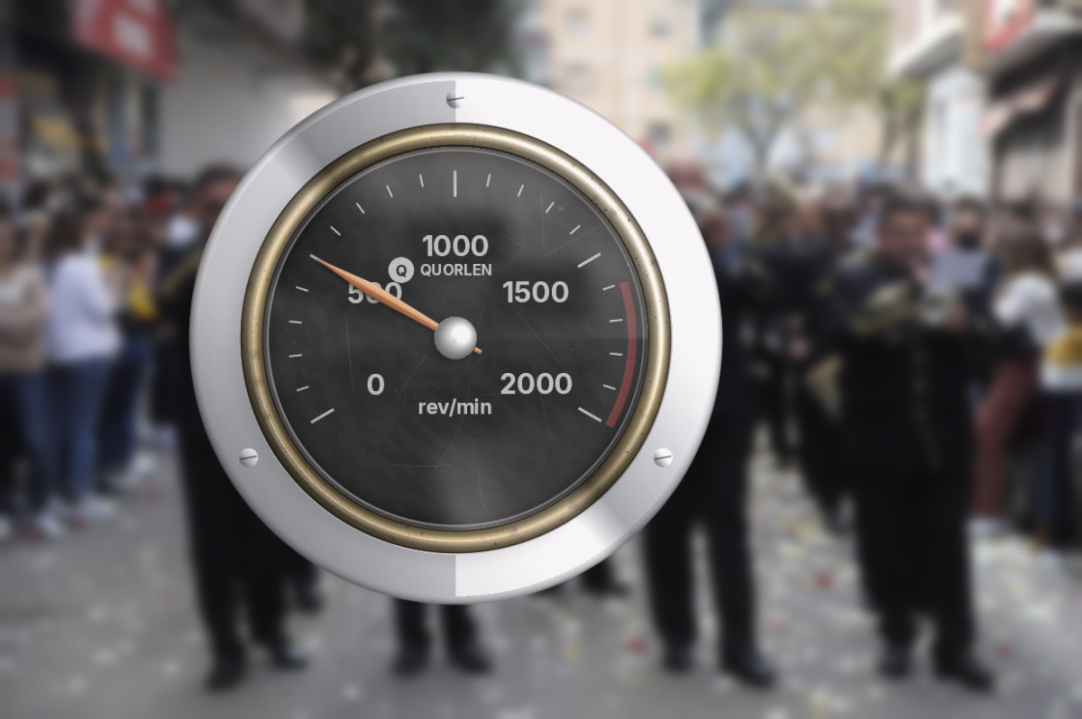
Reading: rpm 500
